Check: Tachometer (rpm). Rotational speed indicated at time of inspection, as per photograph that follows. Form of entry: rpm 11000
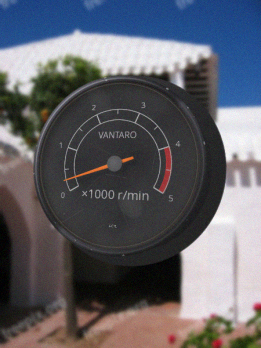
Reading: rpm 250
